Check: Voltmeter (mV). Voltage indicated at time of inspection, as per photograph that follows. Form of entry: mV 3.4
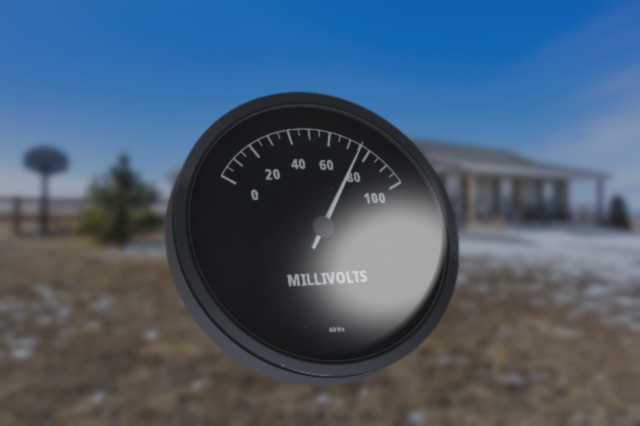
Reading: mV 75
